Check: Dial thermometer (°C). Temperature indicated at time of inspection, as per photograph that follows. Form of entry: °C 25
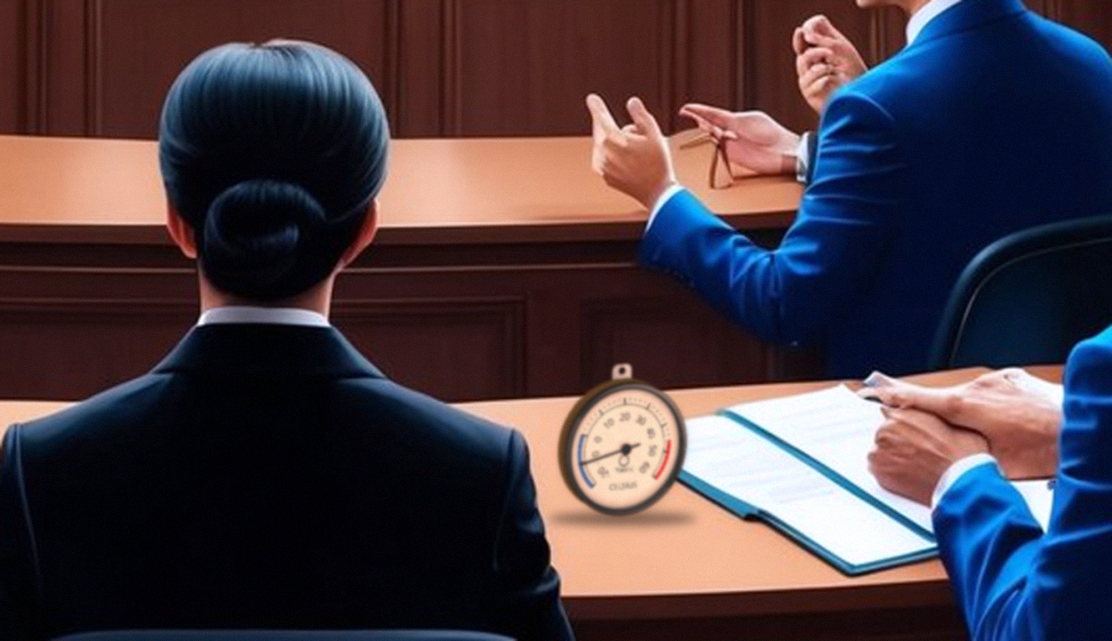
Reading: °C -10
